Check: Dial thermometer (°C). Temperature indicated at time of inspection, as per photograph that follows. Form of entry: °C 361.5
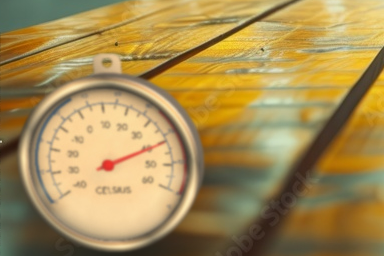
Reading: °C 40
